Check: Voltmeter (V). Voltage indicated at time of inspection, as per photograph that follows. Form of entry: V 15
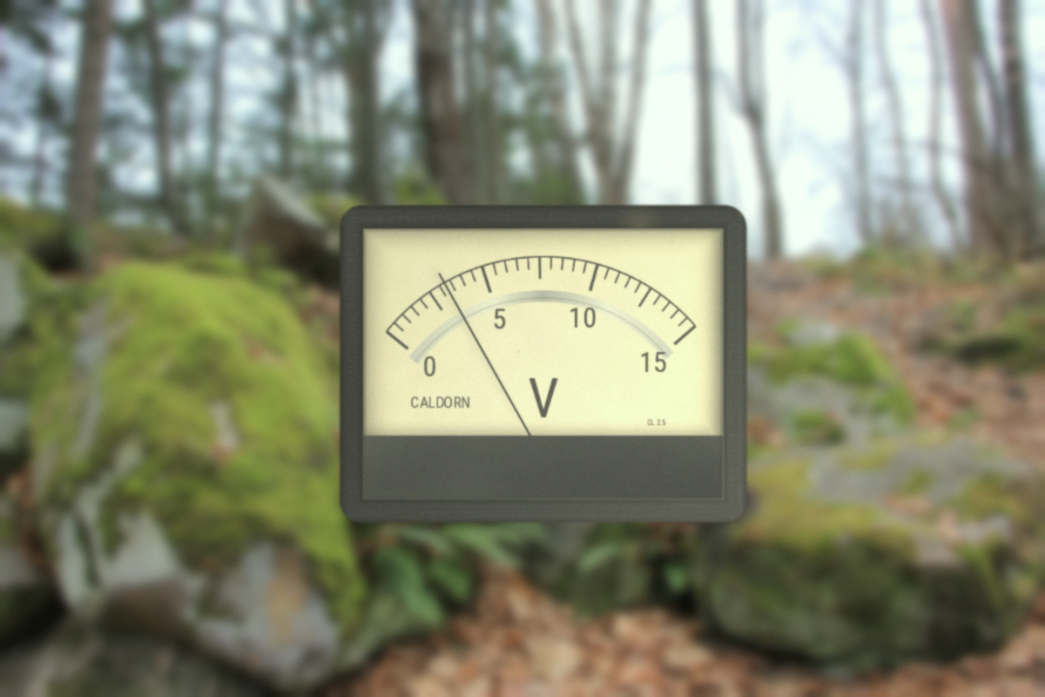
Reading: V 3.25
